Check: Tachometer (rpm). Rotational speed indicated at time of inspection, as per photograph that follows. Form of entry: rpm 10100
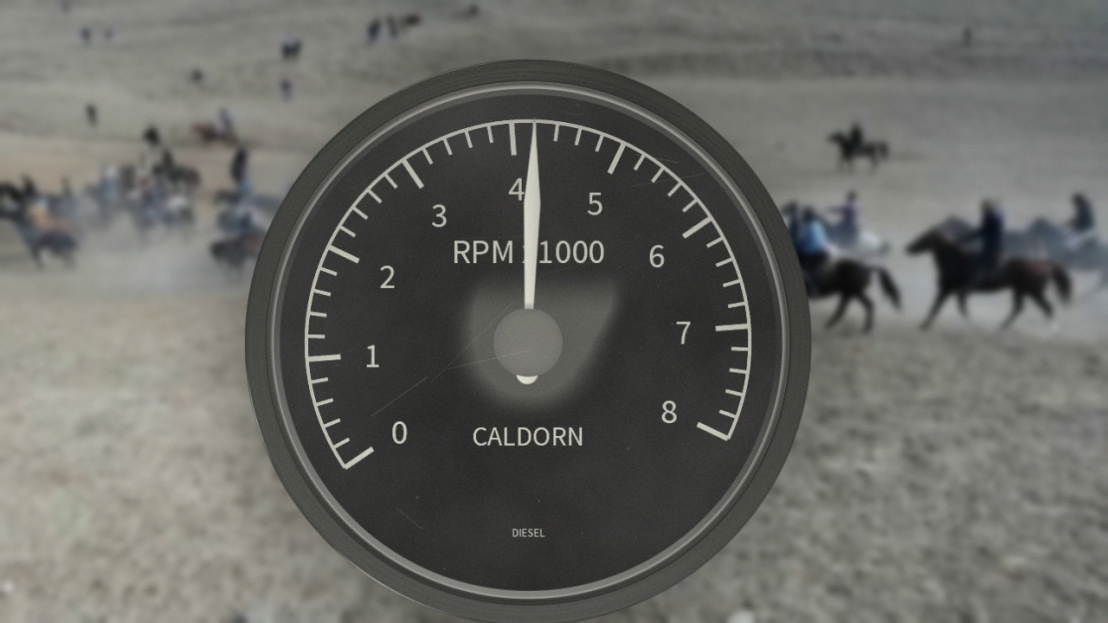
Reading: rpm 4200
